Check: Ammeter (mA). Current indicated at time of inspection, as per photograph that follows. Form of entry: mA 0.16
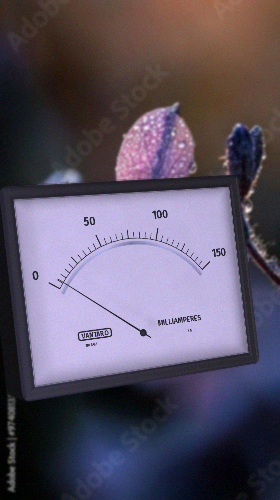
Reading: mA 5
